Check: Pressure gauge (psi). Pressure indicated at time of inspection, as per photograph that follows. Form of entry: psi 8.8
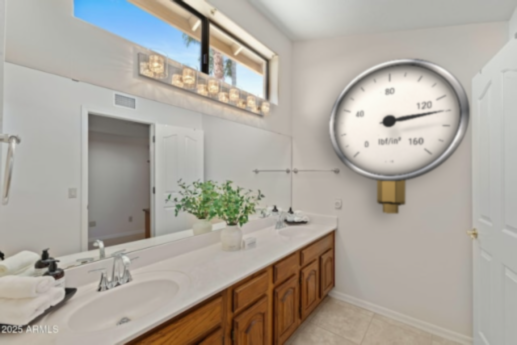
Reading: psi 130
